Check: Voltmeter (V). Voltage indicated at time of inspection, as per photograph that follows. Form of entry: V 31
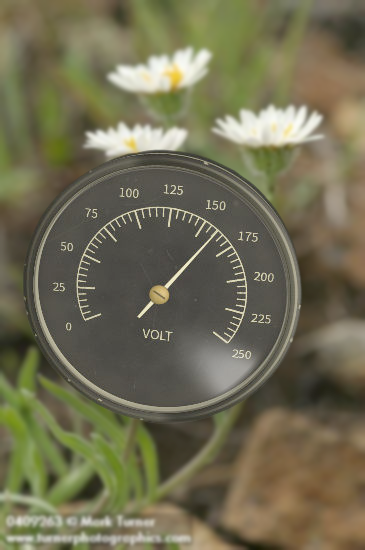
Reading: V 160
